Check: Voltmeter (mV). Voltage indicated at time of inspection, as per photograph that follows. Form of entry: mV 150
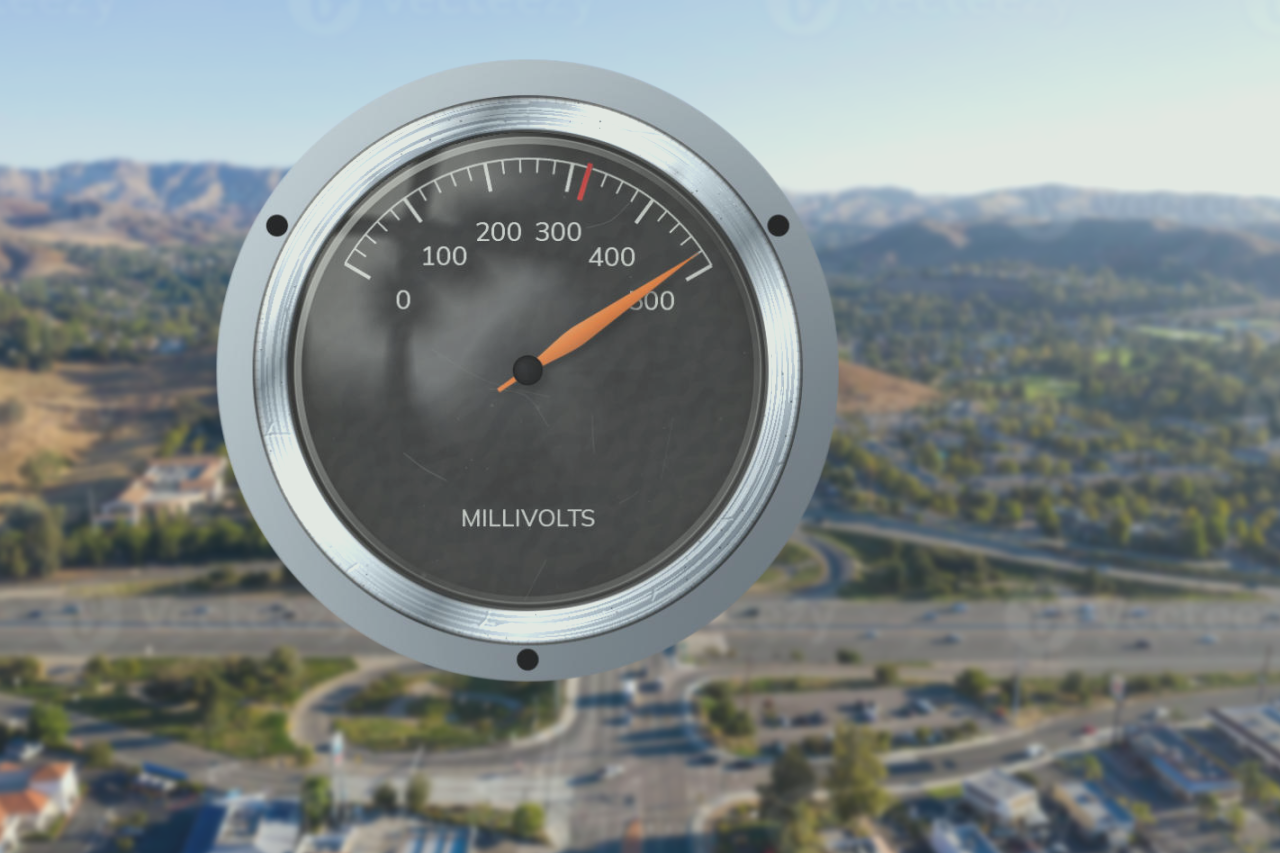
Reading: mV 480
